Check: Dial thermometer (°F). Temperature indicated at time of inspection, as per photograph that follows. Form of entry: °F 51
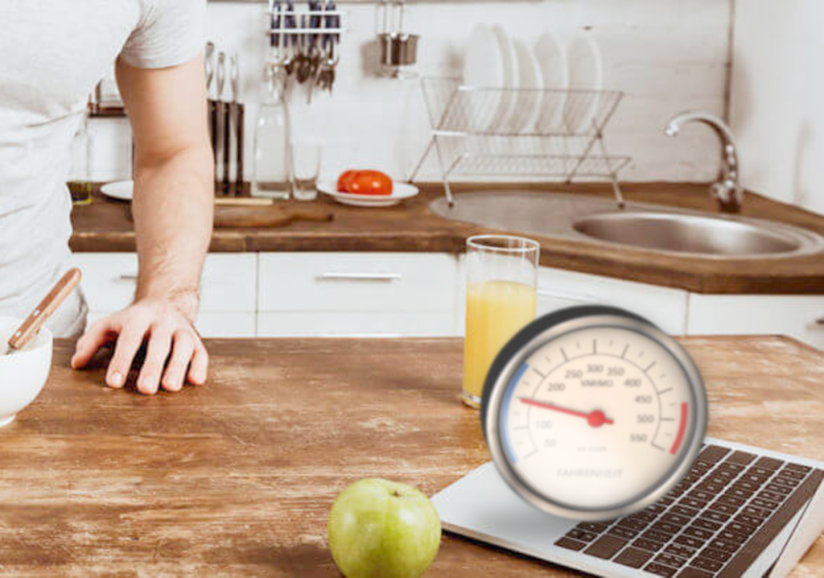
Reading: °F 150
